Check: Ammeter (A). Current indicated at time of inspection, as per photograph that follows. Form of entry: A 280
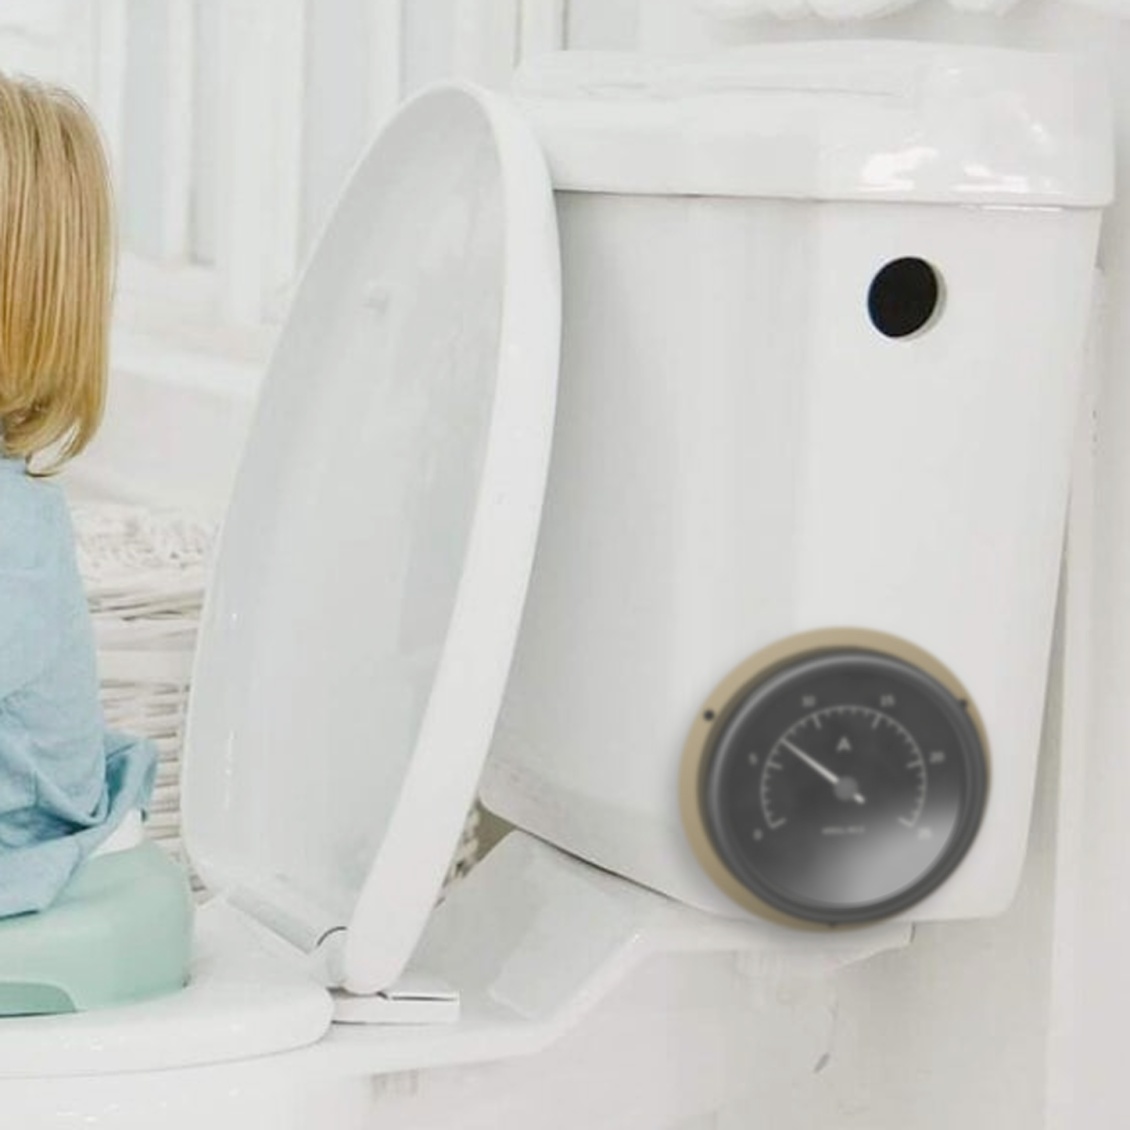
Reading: A 7
